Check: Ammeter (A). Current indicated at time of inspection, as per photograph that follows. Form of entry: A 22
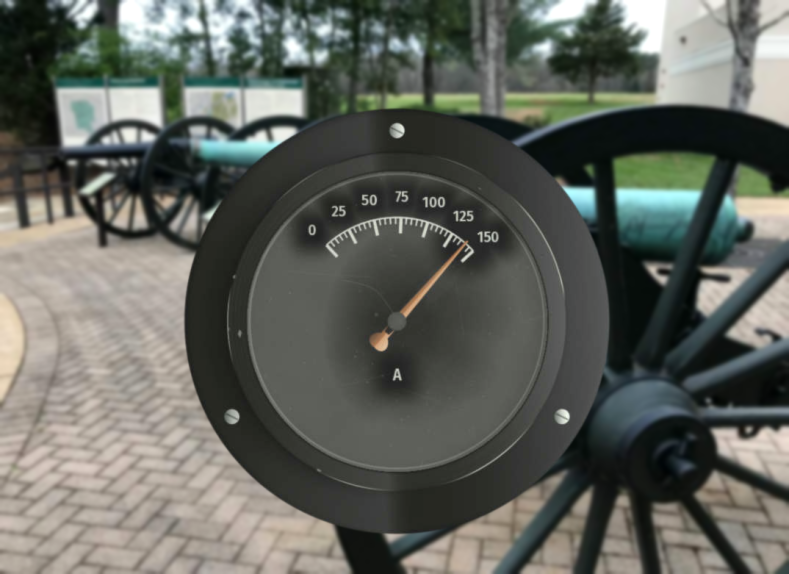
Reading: A 140
